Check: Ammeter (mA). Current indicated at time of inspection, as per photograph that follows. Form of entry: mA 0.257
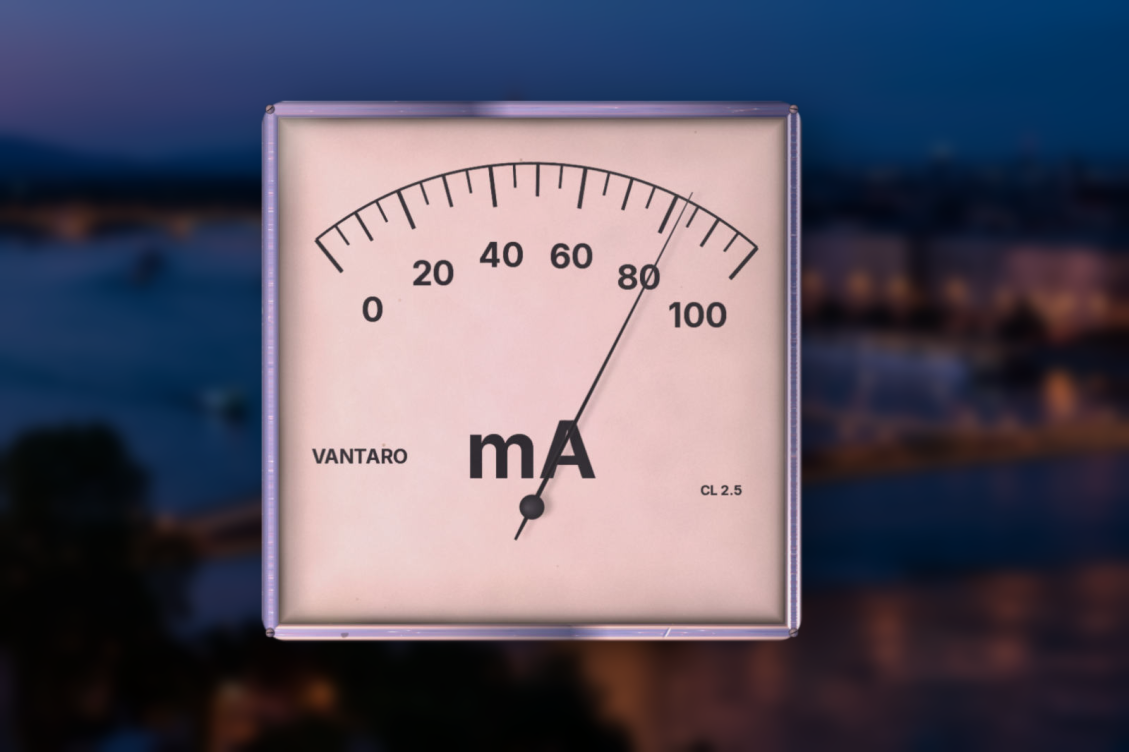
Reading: mA 82.5
